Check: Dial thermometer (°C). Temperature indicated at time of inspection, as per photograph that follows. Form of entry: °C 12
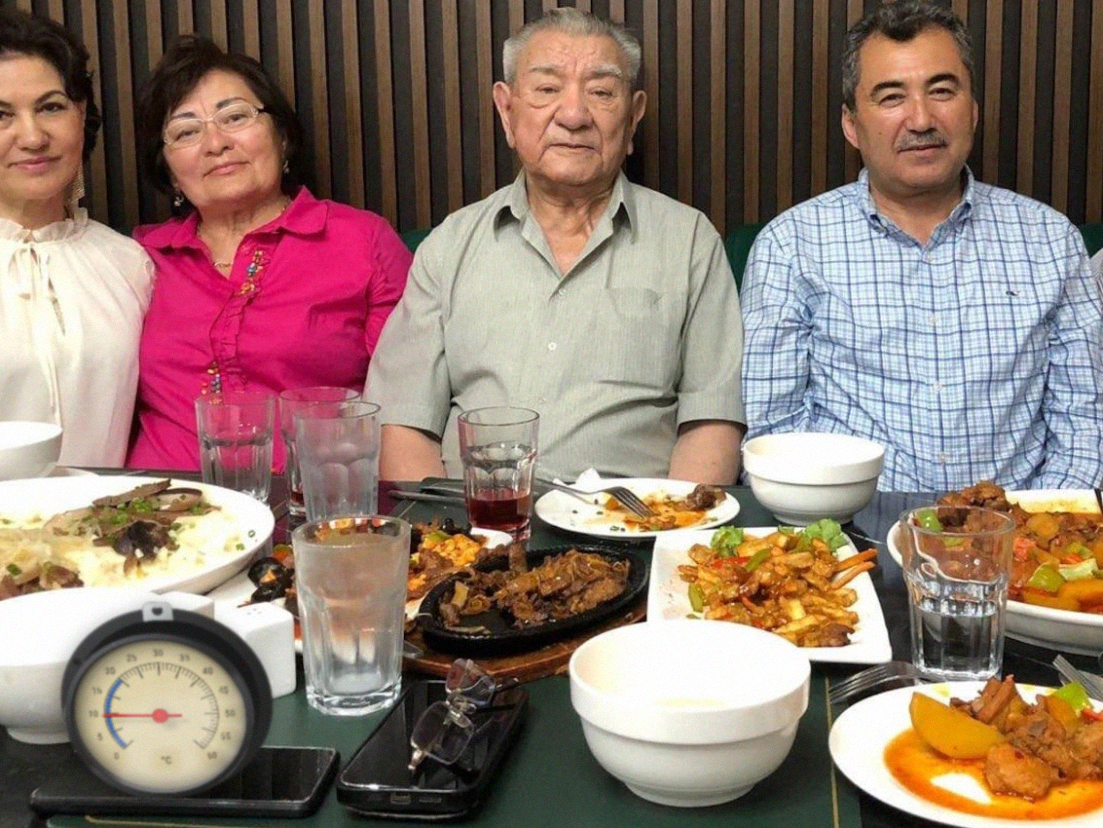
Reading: °C 10
